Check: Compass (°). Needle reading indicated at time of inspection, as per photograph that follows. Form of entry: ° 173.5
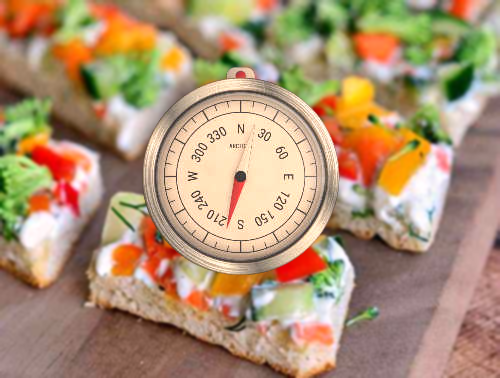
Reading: ° 195
